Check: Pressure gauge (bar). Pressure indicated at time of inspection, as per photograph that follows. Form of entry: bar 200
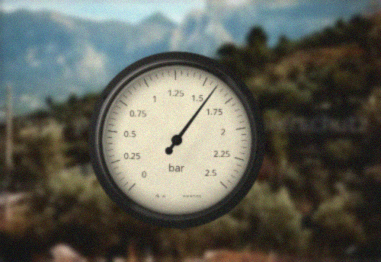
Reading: bar 1.6
